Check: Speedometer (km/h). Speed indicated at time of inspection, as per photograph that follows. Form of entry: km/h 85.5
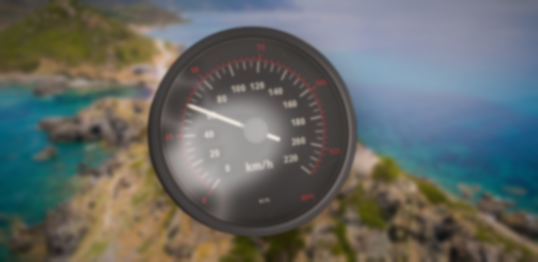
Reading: km/h 60
